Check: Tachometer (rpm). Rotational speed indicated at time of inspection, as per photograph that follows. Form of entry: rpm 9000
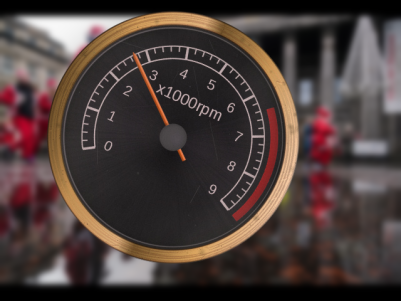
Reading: rpm 2700
